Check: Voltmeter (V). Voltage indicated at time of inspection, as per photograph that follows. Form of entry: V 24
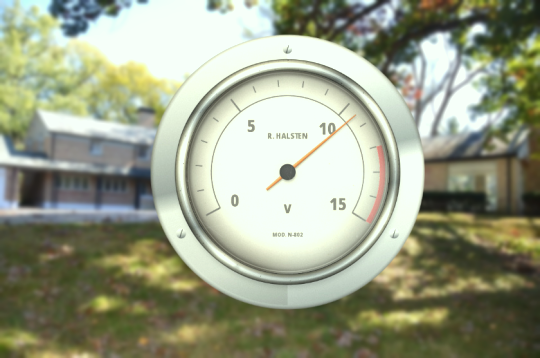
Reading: V 10.5
